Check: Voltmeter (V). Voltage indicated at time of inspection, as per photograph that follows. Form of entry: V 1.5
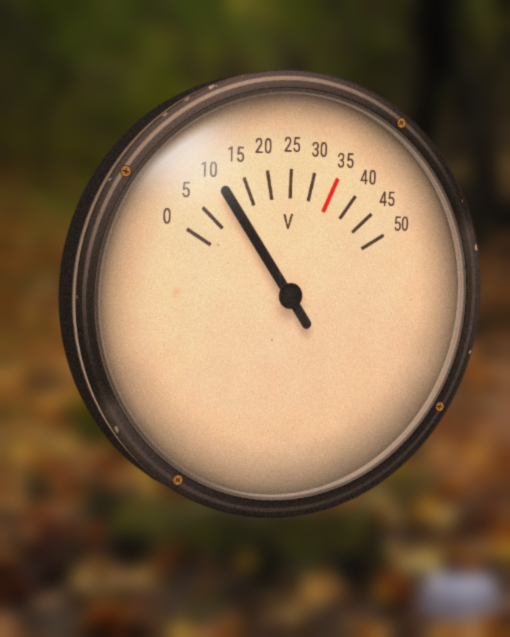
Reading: V 10
